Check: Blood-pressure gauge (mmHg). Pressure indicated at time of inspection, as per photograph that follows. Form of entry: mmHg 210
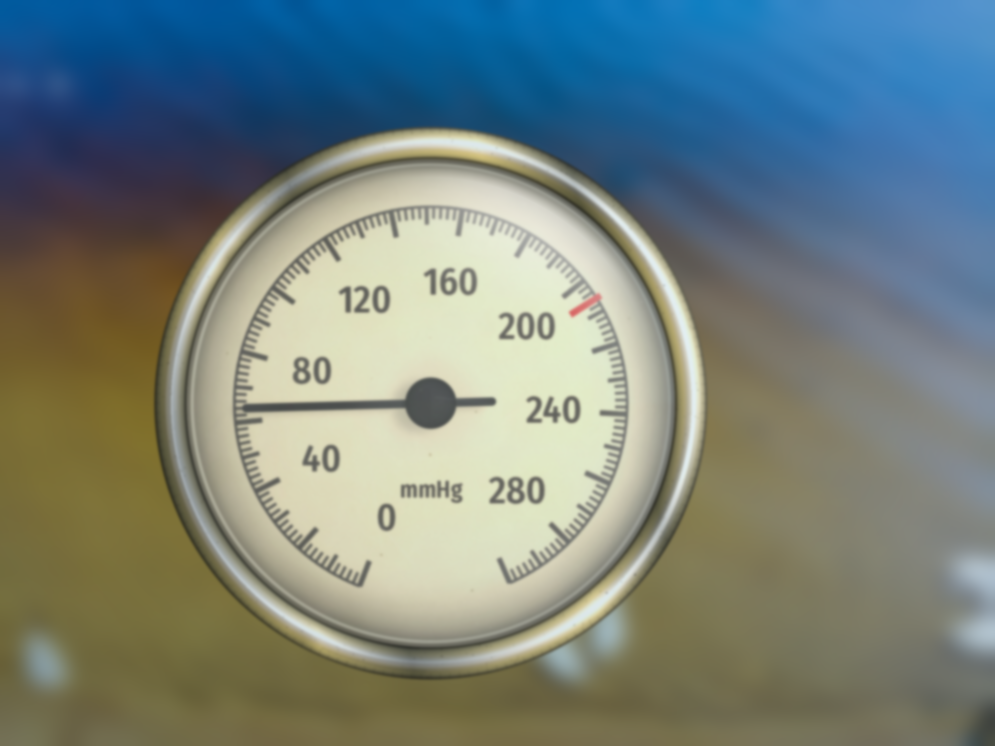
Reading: mmHg 64
